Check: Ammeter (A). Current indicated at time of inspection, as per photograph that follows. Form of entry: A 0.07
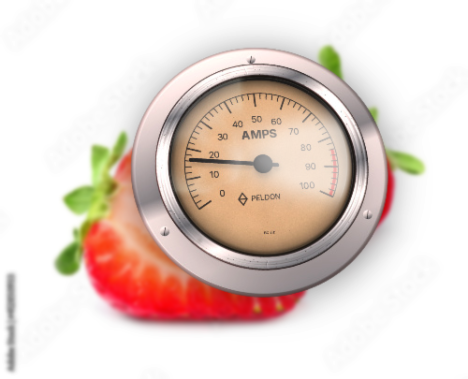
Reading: A 16
